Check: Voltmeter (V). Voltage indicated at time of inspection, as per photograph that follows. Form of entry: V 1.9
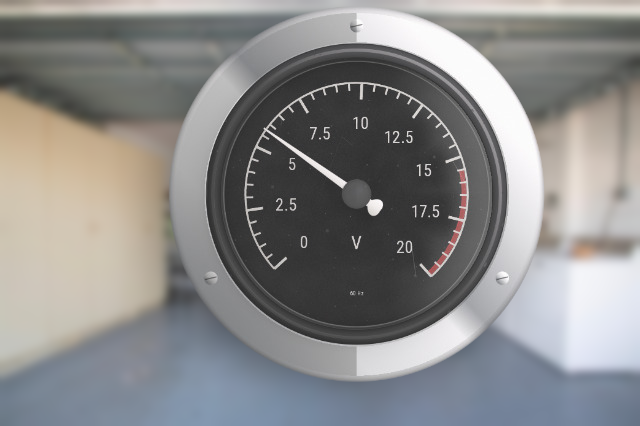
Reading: V 5.75
